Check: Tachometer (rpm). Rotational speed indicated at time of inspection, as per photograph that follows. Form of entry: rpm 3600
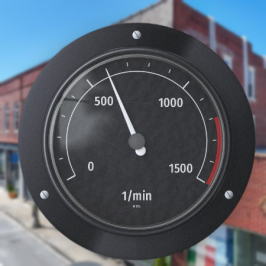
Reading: rpm 600
